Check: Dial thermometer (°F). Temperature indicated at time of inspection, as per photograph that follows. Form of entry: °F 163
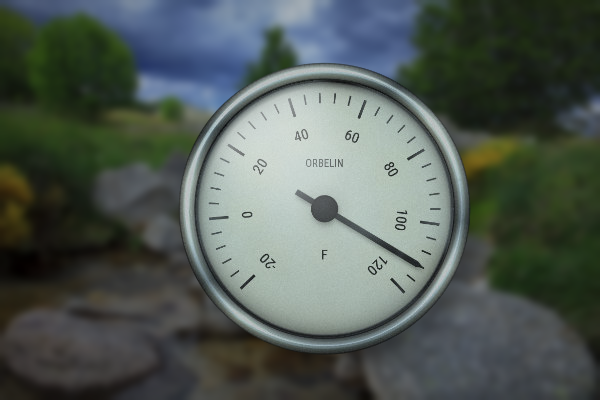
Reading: °F 112
